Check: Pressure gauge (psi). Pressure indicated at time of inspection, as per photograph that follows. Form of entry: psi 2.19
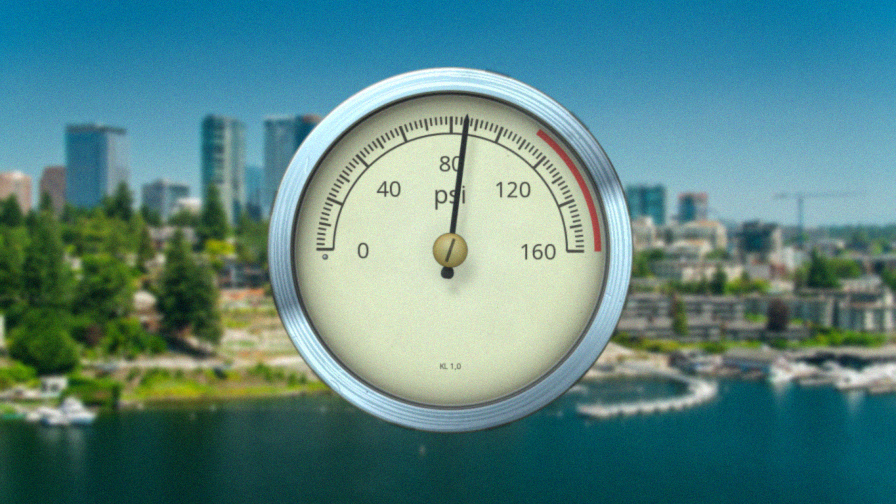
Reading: psi 86
